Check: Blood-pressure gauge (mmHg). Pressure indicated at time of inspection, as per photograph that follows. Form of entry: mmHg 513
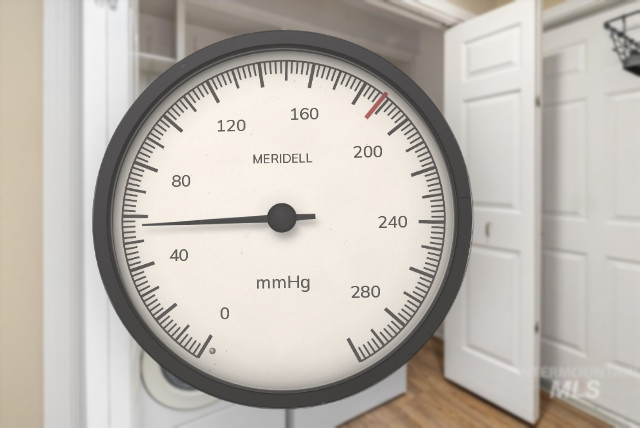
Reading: mmHg 56
